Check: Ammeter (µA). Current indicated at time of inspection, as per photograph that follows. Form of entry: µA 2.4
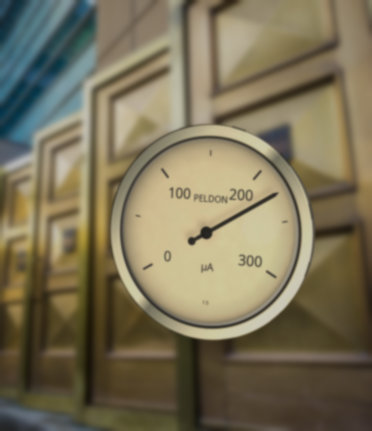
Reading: µA 225
